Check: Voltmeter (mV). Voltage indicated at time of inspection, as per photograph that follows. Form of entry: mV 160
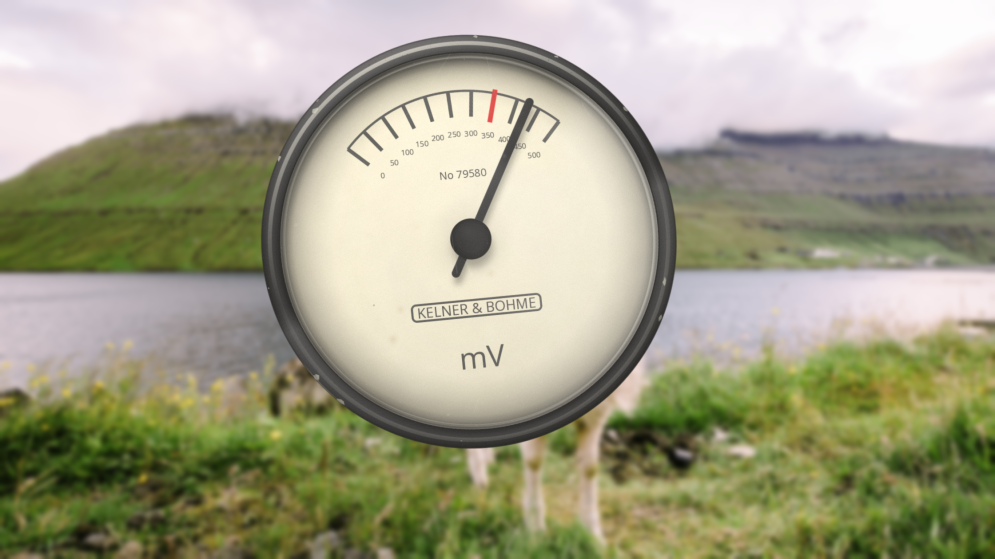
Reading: mV 425
